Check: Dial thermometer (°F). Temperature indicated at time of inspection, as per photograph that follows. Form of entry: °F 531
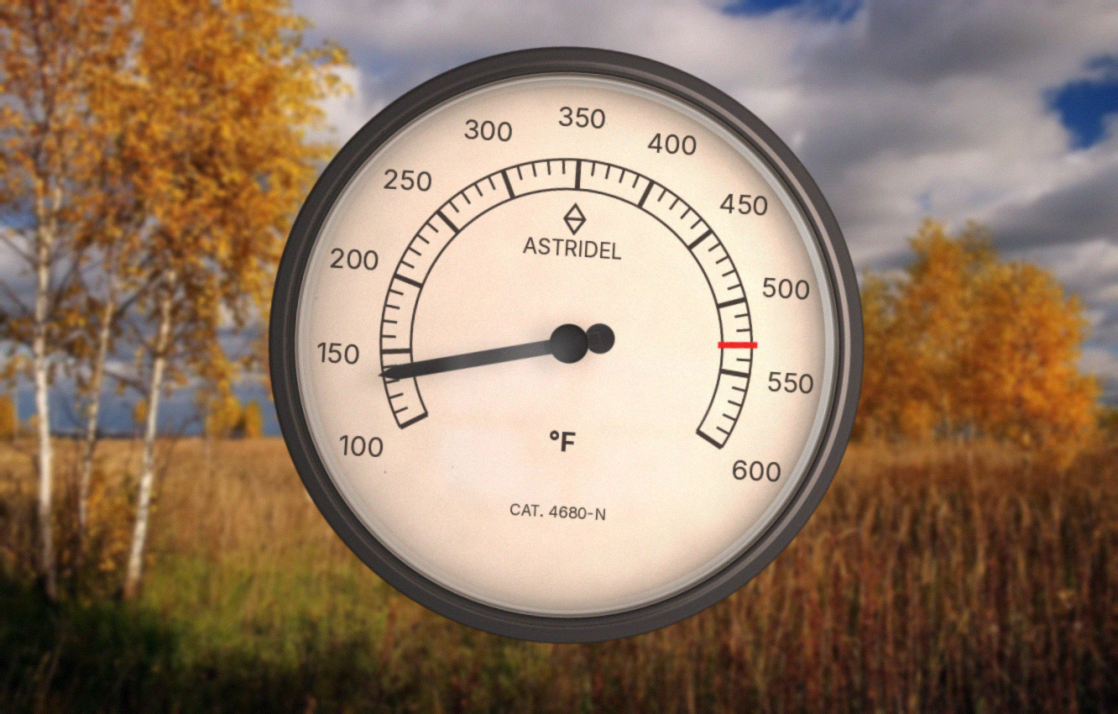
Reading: °F 135
